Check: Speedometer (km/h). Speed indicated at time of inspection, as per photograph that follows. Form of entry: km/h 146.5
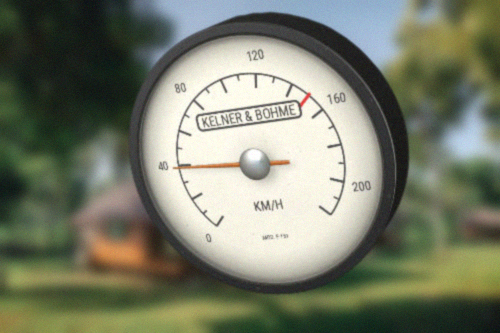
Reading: km/h 40
